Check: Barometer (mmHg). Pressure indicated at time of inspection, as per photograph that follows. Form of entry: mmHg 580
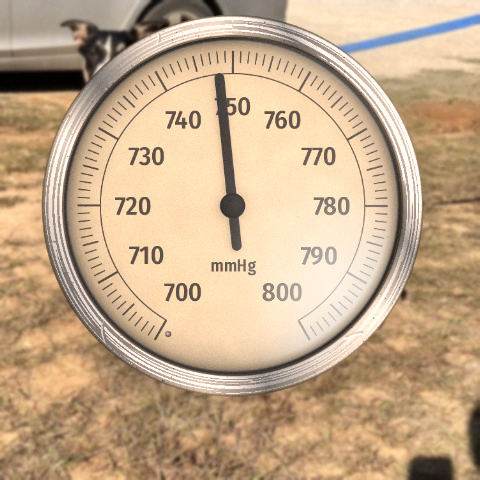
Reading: mmHg 748
